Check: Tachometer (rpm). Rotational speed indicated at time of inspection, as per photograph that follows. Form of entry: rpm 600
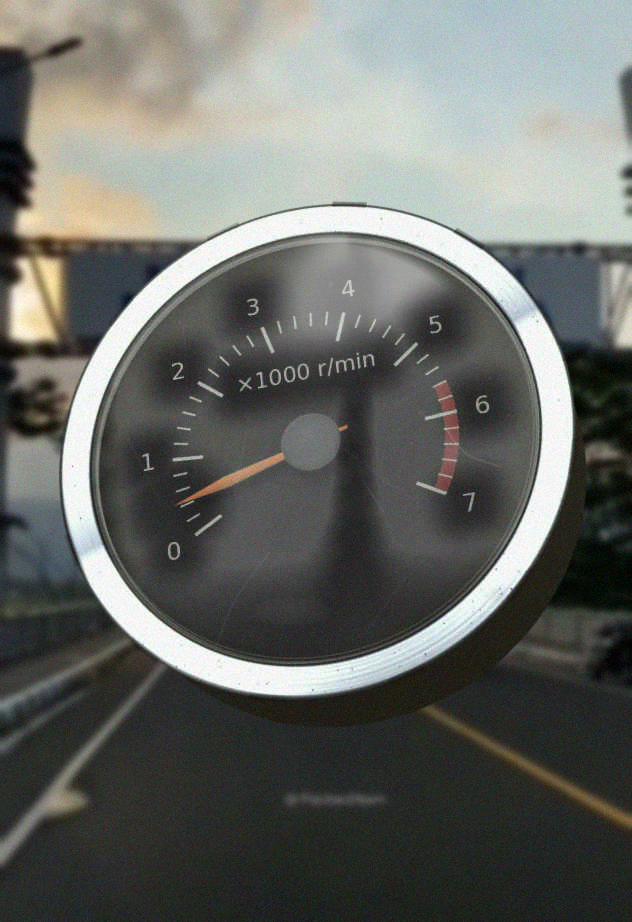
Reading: rpm 400
